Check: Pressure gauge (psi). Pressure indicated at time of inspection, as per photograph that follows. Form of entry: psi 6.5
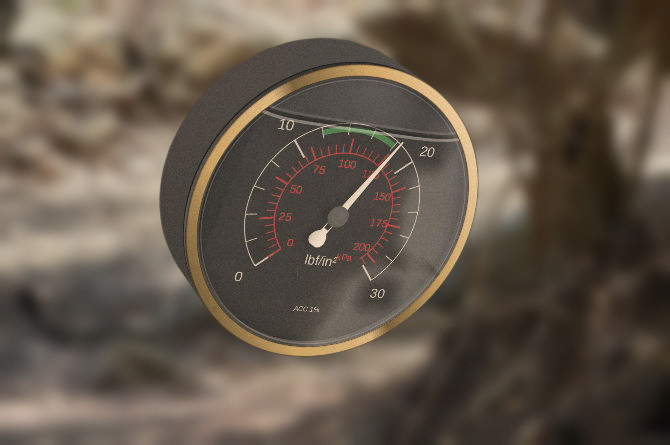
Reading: psi 18
